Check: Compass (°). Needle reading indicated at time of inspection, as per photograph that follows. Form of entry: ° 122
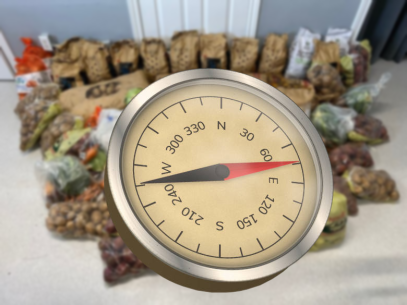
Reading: ° 75
